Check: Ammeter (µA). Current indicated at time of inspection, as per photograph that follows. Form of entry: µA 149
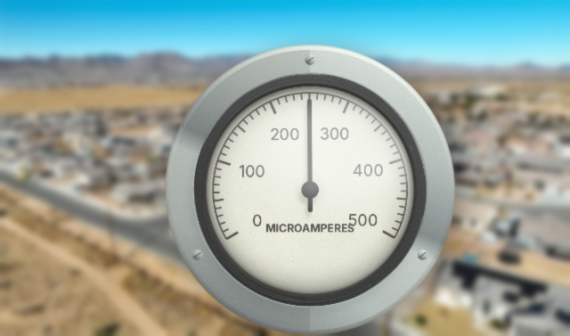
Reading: µA 250
